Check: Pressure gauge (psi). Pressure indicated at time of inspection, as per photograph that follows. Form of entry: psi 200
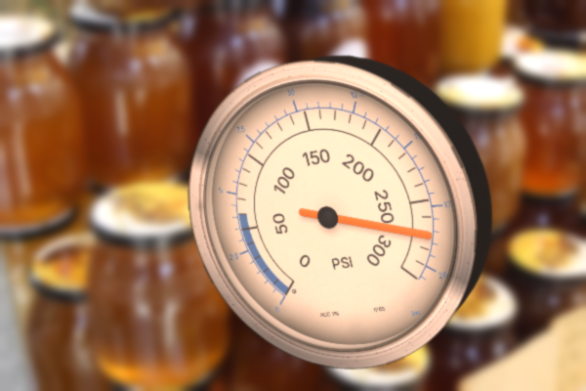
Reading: psi 270
